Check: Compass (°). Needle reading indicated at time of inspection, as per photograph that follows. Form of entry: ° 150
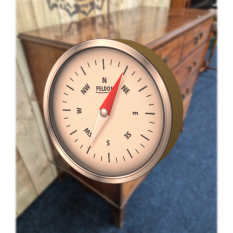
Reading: ° 30
